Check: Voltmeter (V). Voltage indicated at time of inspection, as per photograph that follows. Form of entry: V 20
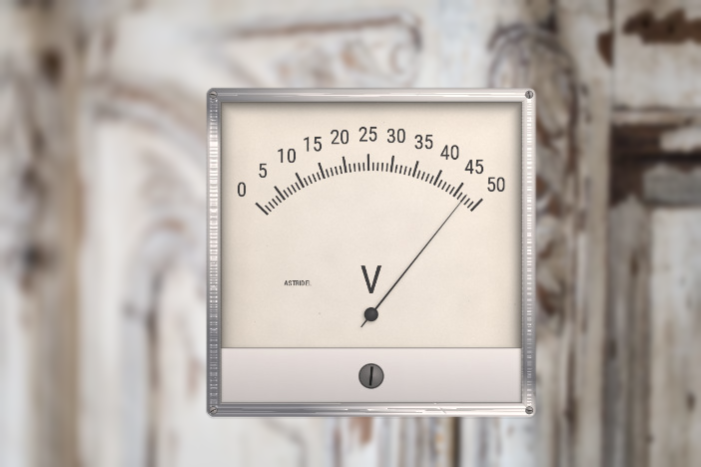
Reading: V 47
